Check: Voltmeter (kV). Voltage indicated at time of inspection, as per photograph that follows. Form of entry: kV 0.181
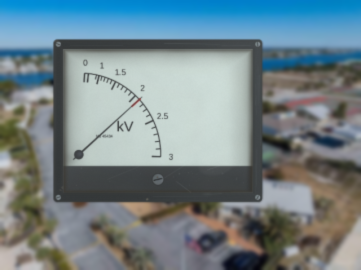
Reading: kV 2.1
